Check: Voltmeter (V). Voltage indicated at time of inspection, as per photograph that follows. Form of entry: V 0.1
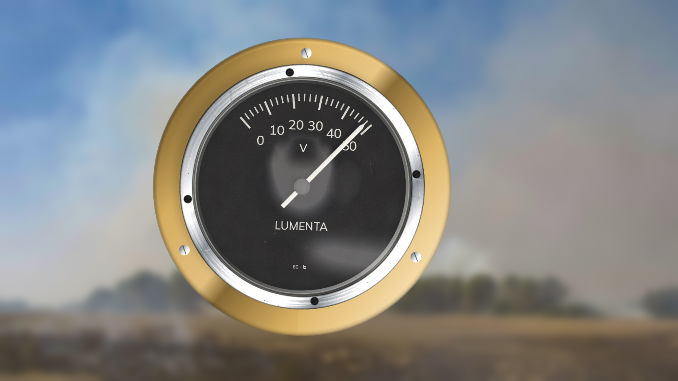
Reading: V 48
